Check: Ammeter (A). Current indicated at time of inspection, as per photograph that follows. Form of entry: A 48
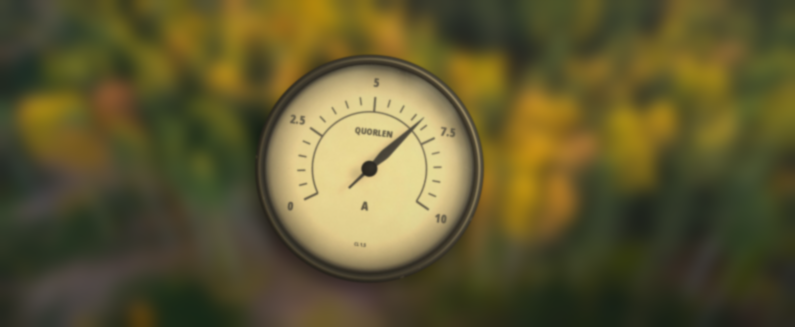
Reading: A 6.75
